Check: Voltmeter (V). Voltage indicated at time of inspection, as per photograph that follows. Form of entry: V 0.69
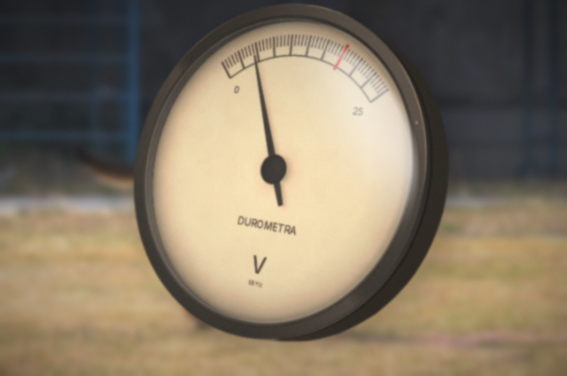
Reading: V 5
